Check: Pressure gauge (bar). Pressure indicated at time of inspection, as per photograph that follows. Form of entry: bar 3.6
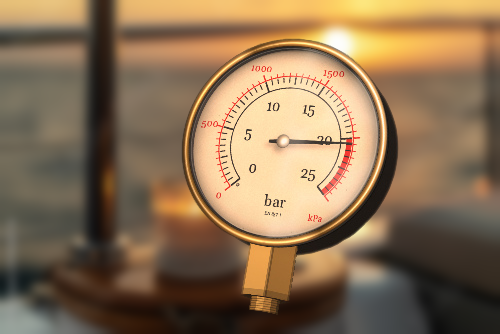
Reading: bar 20.5
